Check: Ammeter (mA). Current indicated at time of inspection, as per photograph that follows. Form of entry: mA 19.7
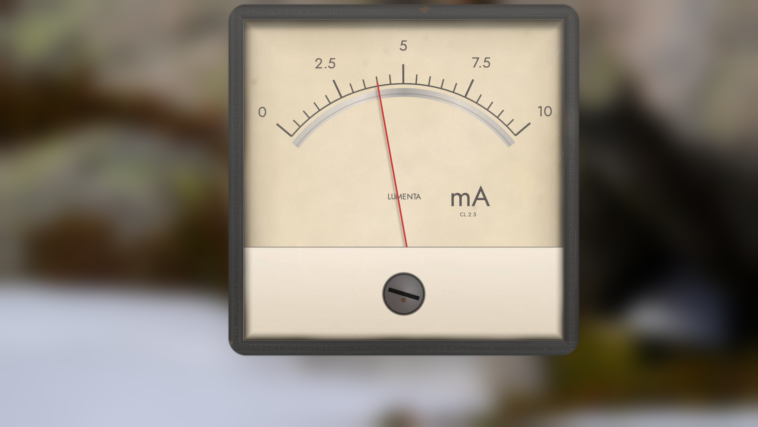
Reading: mA 4
